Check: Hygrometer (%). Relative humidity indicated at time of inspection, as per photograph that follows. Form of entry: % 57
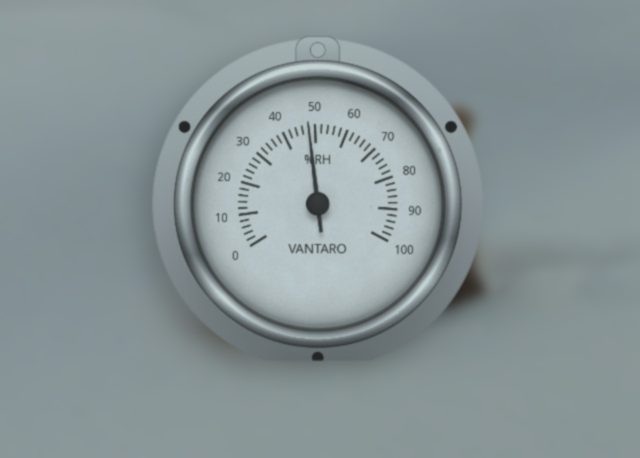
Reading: % 48
